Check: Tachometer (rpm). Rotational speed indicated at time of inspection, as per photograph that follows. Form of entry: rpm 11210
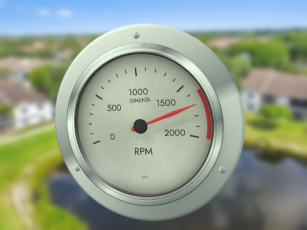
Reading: rpm 1700
